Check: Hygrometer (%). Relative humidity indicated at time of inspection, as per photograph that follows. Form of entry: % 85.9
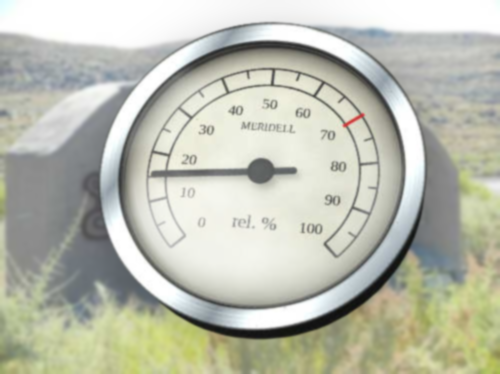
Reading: % 15
